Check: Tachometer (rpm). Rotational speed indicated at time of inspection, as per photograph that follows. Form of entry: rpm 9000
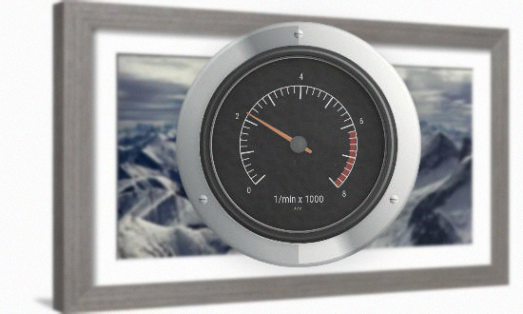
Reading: rpm 2200
